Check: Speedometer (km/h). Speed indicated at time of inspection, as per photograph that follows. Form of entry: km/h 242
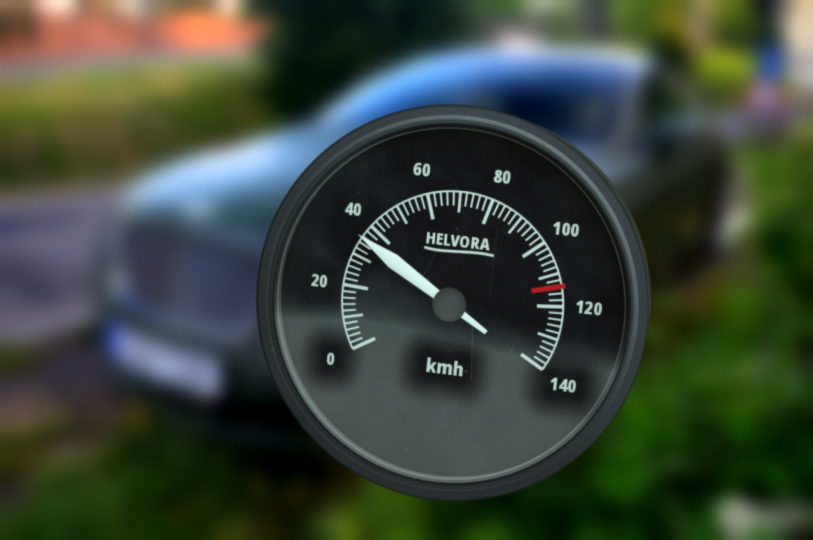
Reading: km/h 36
